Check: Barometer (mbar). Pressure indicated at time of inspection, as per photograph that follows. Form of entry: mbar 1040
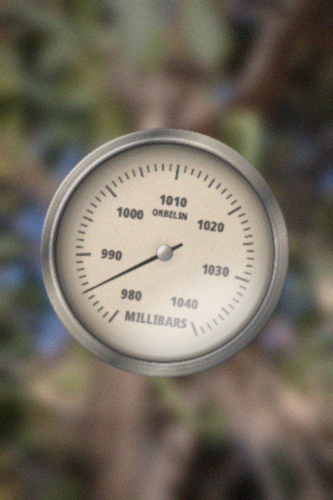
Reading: mbar 985
